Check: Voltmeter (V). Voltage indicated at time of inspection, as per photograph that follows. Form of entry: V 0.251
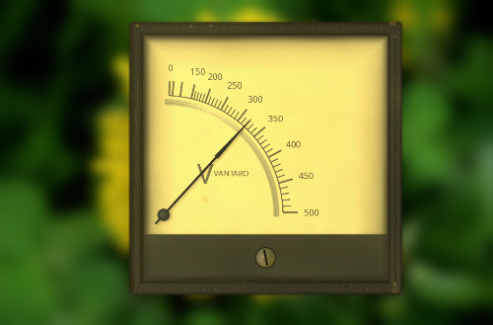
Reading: V 320
